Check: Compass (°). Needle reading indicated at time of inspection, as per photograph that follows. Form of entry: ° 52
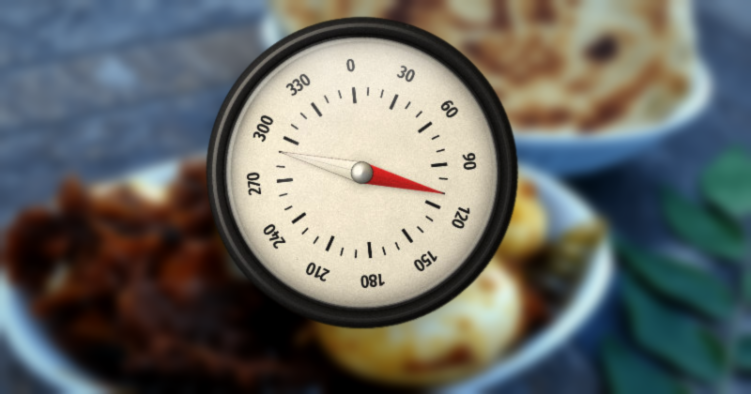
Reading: ° 110
